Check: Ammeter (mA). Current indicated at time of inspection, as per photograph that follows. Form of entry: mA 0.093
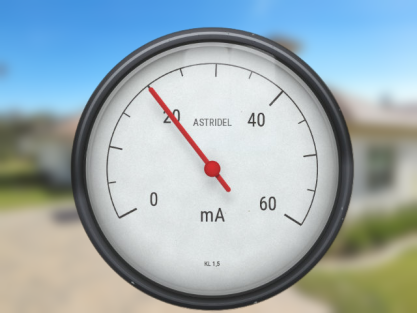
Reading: mA 20
